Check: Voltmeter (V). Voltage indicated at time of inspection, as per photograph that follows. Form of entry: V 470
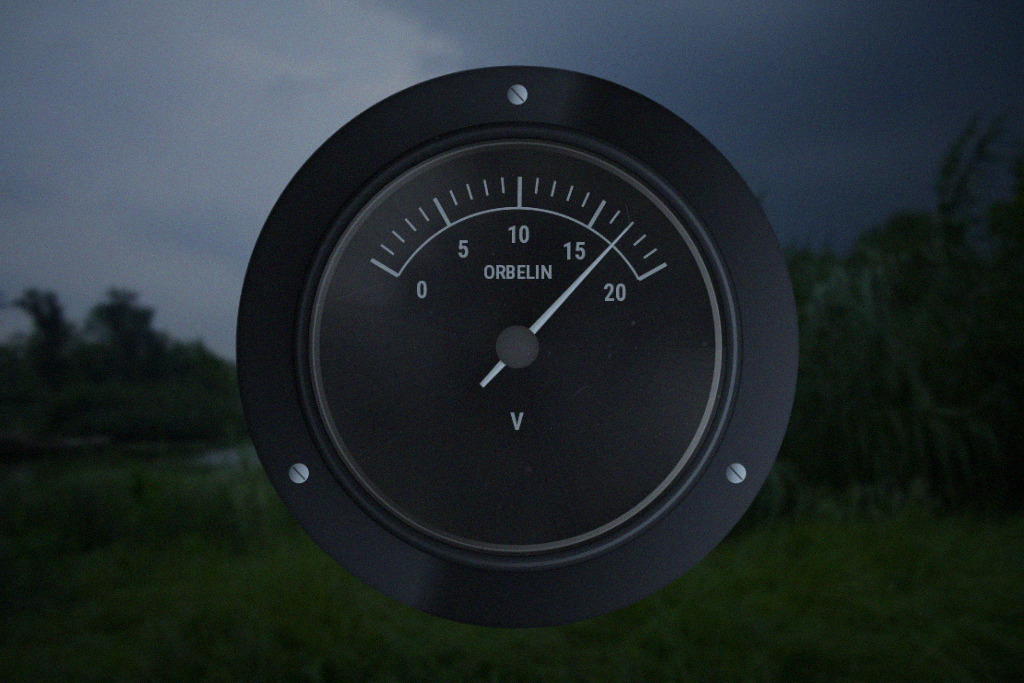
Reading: V 17
